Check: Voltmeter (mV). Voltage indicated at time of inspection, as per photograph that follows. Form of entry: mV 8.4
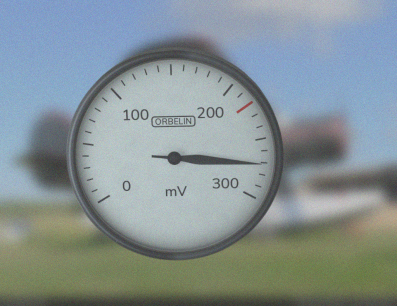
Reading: mV 270
